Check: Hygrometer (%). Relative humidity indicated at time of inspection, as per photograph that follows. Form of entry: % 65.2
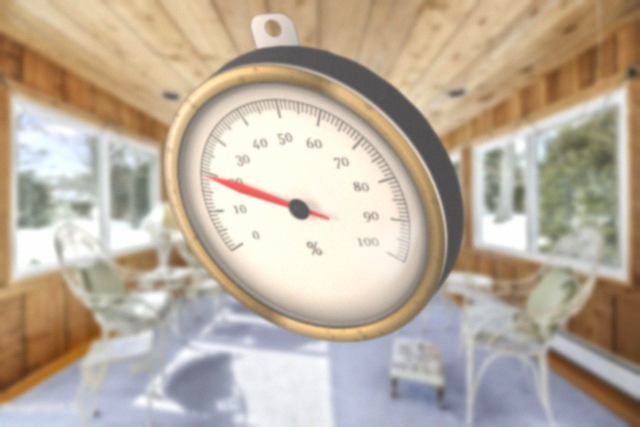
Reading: % 20
